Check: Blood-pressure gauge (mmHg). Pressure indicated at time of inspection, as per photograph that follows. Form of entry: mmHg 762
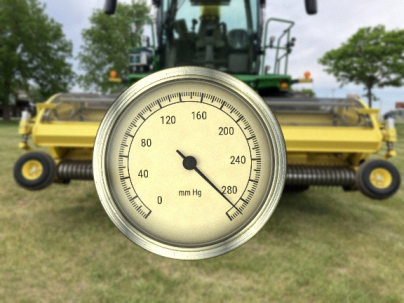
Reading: mmHg 290
